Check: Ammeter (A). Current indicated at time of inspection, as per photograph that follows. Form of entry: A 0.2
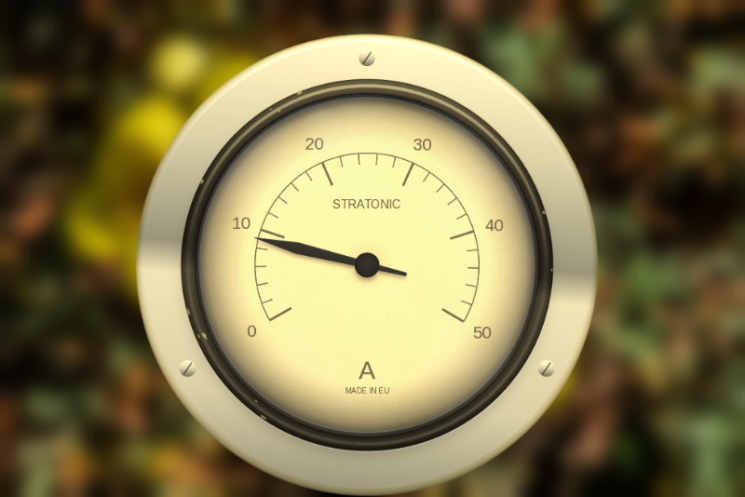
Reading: A 9
